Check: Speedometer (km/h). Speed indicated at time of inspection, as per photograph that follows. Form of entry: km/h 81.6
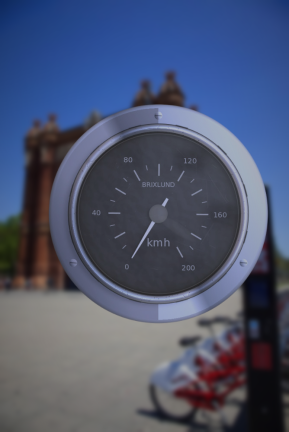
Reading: km/h 0
